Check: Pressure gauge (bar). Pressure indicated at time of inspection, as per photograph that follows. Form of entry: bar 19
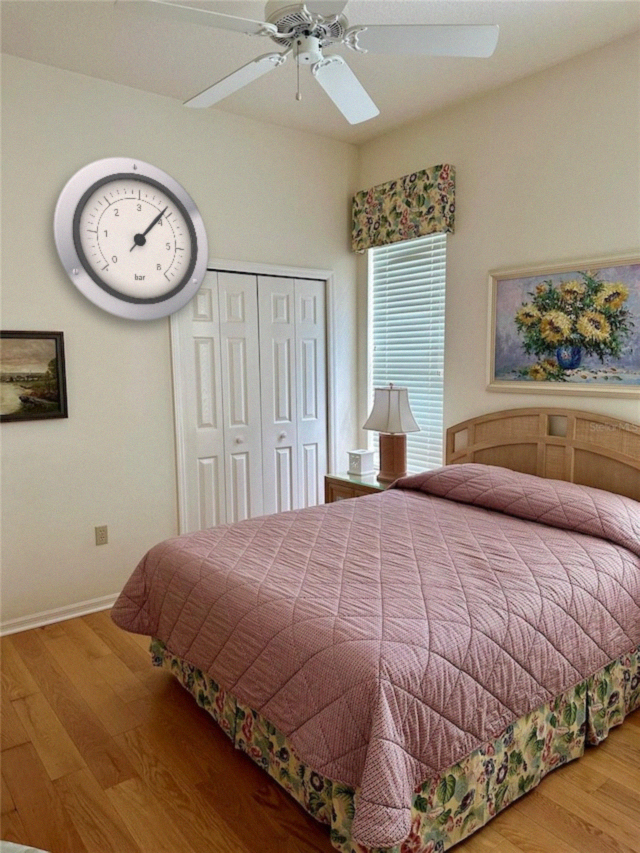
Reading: bar 3.8
